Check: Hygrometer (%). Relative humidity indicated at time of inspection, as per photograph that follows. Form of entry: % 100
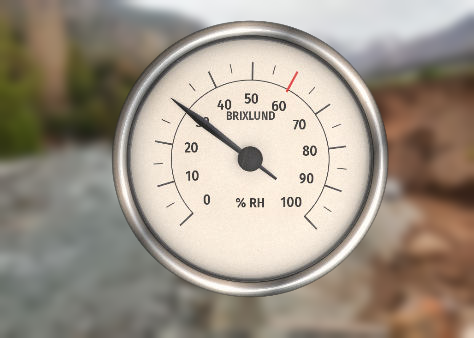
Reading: % 30
